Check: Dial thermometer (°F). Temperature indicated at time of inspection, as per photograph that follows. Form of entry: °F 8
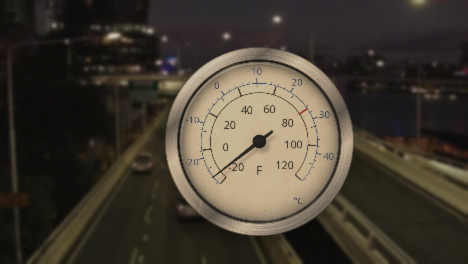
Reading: °F -15
